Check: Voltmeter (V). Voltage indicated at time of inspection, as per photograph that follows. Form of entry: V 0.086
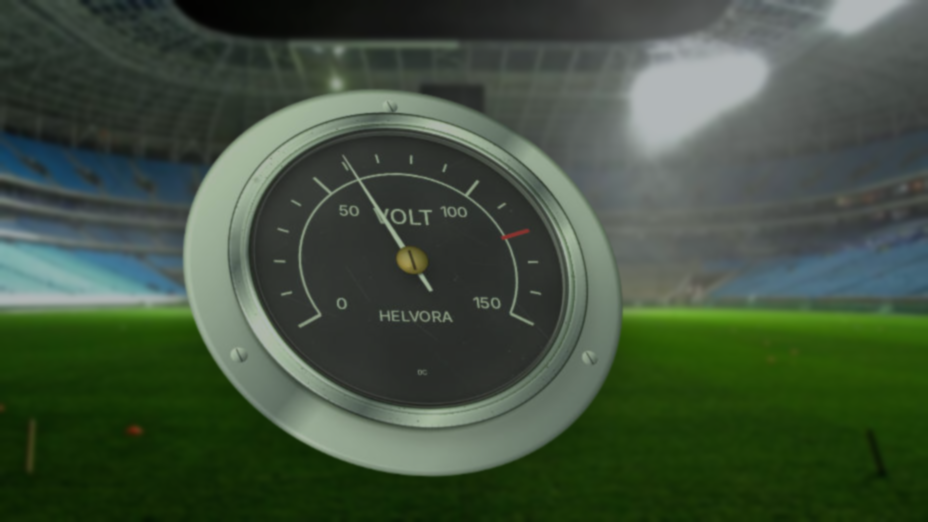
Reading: V 60
